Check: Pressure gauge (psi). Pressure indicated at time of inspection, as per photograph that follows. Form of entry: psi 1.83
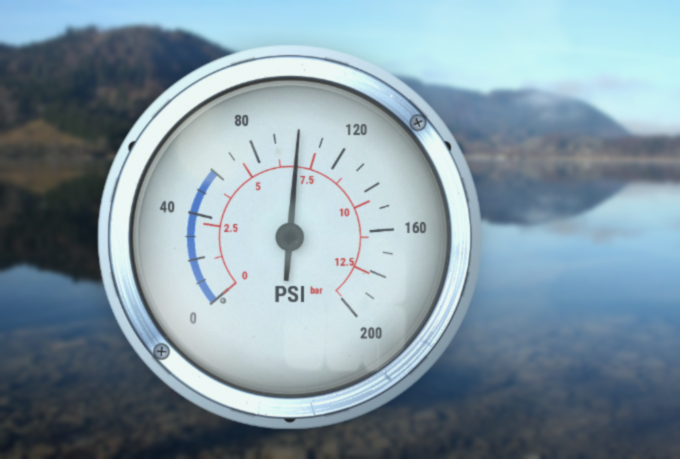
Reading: psi 100
